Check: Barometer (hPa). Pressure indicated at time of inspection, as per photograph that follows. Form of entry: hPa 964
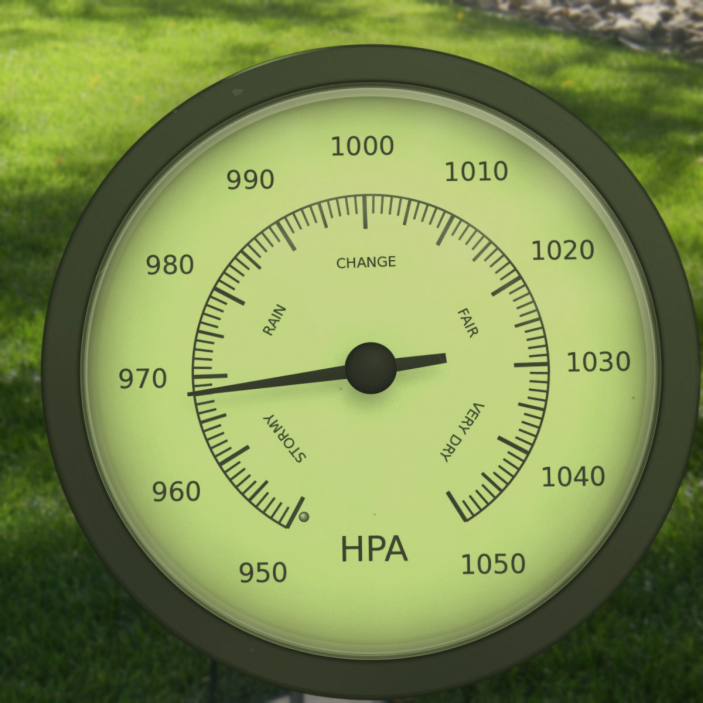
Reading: hPa 968
